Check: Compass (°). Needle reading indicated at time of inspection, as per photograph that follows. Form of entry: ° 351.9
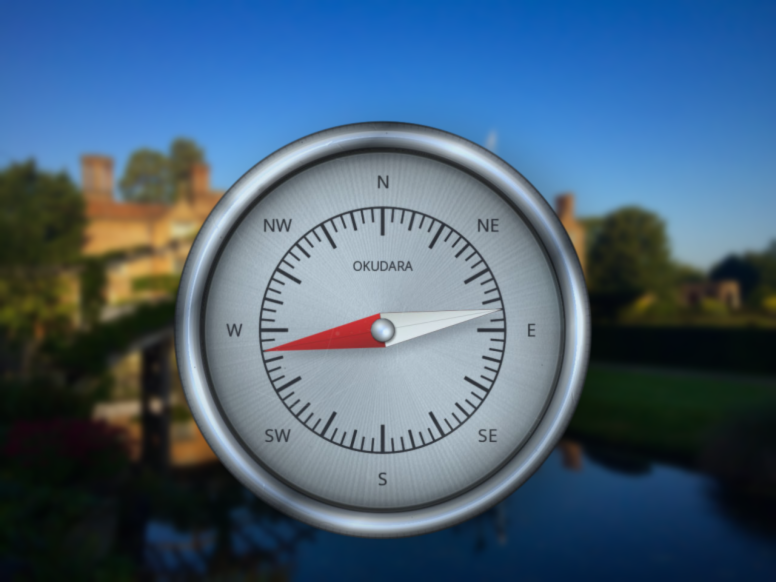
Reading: ° 260
